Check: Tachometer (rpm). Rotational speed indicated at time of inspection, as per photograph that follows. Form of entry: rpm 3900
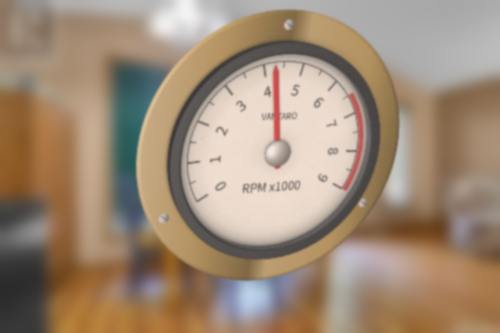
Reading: rpm 4250
